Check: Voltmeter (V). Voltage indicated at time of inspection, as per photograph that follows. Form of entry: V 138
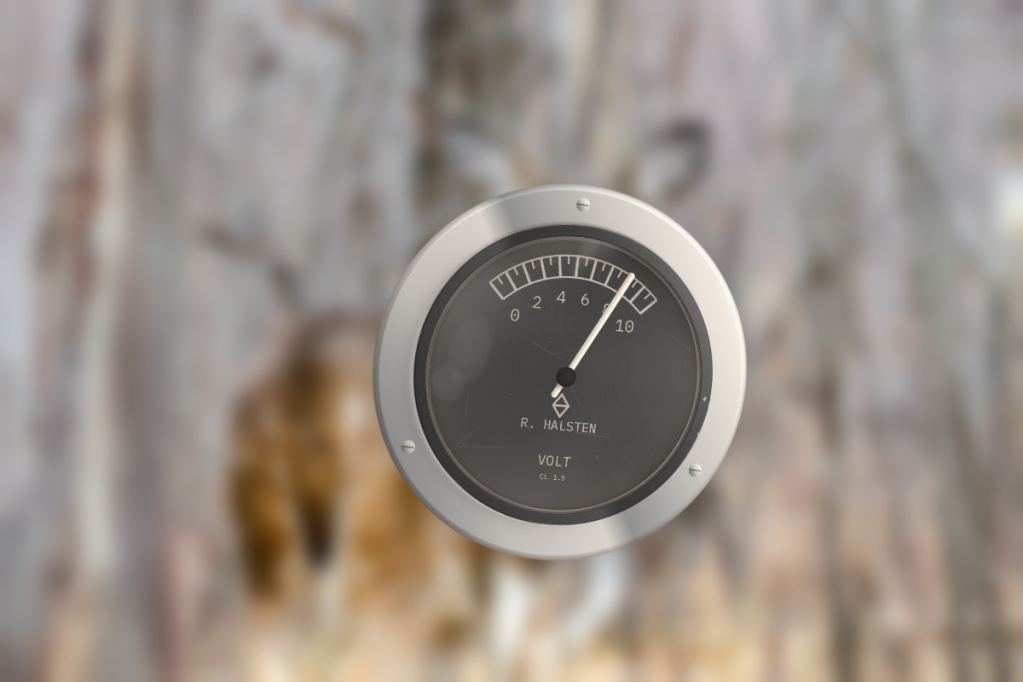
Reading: V 8
